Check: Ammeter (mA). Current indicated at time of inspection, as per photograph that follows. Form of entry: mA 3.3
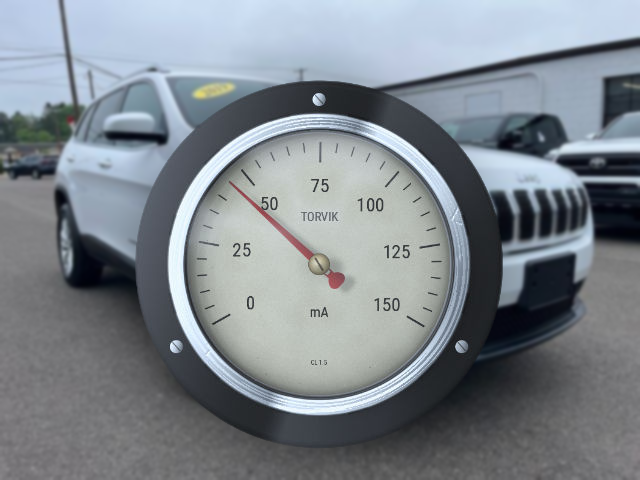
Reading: mA 45
